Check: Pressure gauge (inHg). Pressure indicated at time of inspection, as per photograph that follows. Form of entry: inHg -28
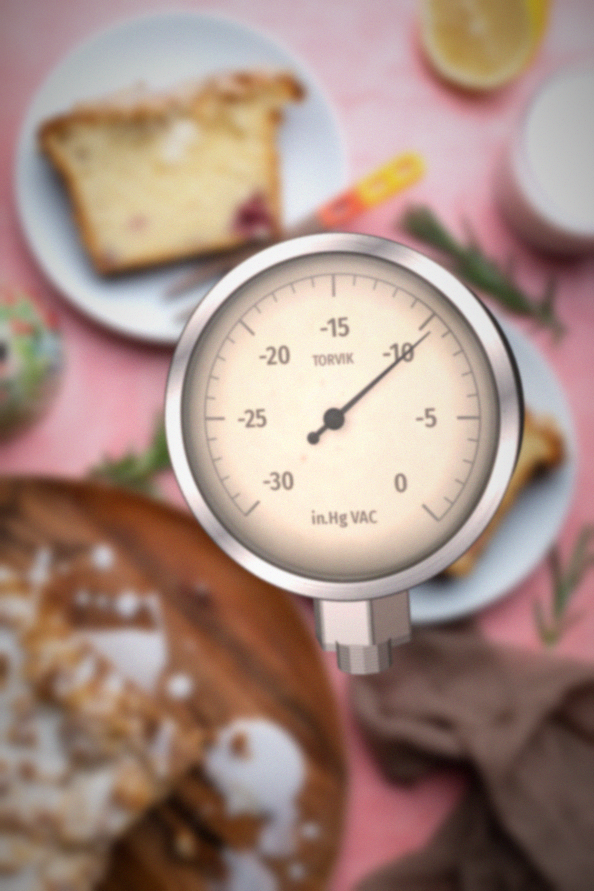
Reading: inHg -9.5
